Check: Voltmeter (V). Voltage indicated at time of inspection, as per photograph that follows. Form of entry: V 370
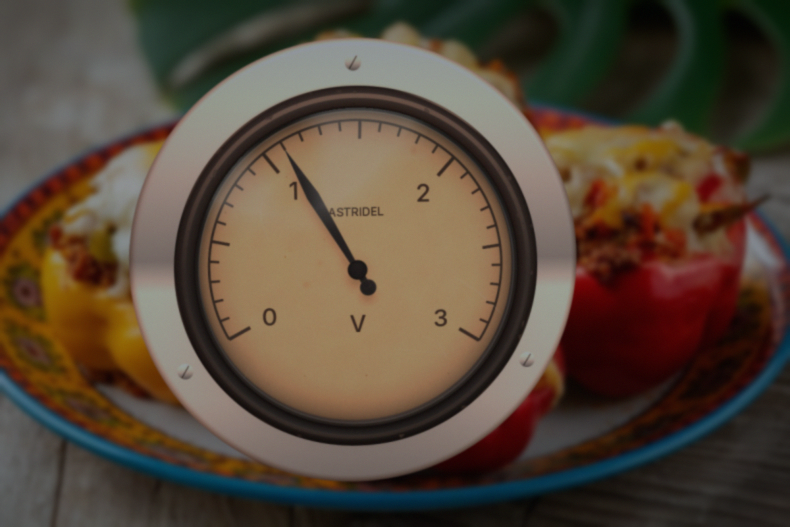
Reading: V 1.1
